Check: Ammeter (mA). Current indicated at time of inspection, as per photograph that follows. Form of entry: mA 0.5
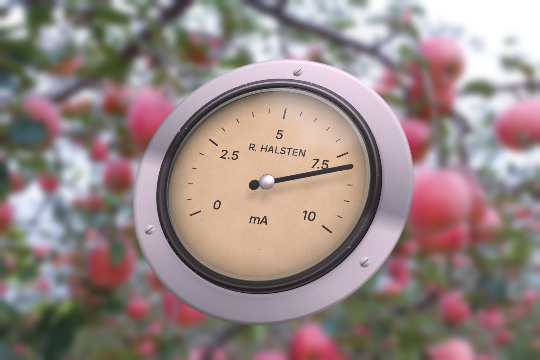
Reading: mA 8
